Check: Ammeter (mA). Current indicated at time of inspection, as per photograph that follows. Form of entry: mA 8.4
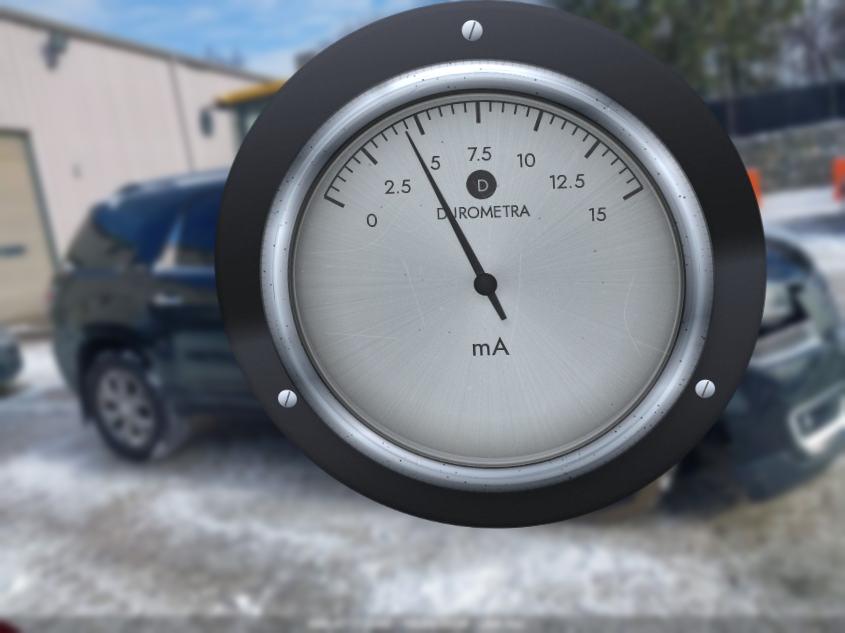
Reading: mA 4.5
